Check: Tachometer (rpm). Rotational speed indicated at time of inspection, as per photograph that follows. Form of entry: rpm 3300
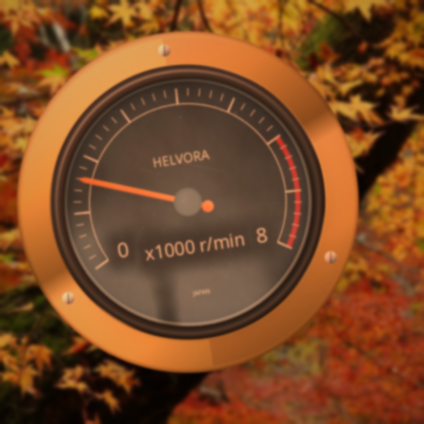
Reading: rpm 1600
